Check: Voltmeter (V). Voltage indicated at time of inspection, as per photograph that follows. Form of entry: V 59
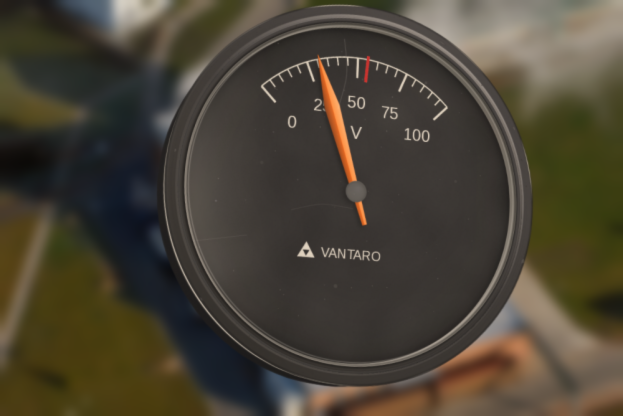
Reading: V 30
